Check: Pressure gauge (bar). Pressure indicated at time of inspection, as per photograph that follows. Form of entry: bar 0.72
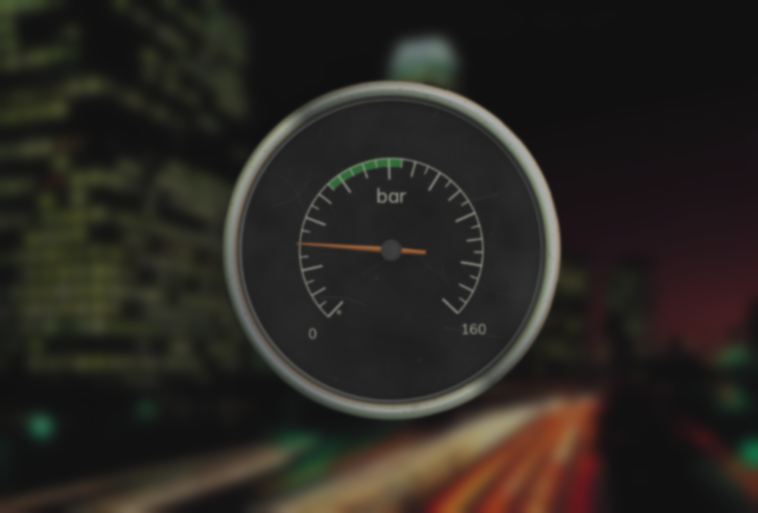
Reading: bar 30
